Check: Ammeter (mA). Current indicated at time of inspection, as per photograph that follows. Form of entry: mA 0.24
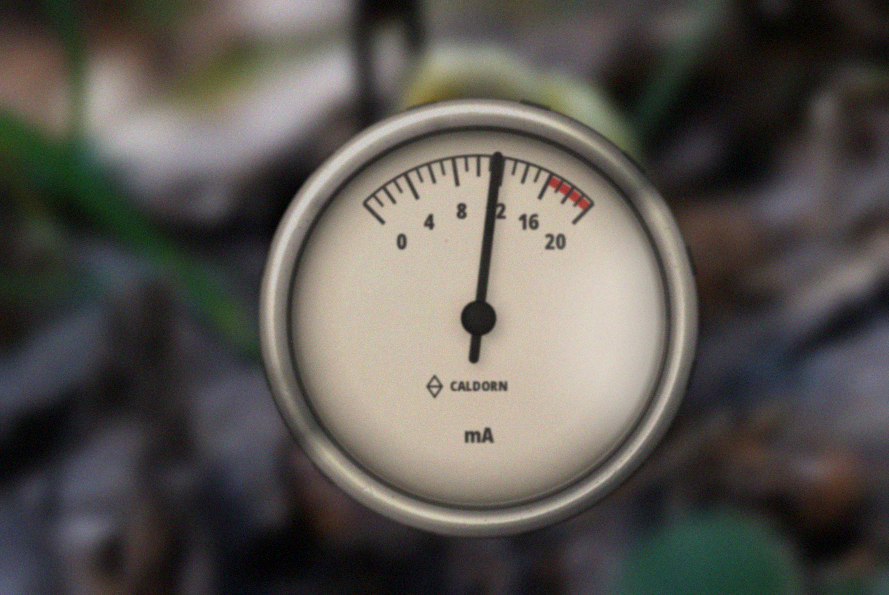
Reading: mA 11.5
